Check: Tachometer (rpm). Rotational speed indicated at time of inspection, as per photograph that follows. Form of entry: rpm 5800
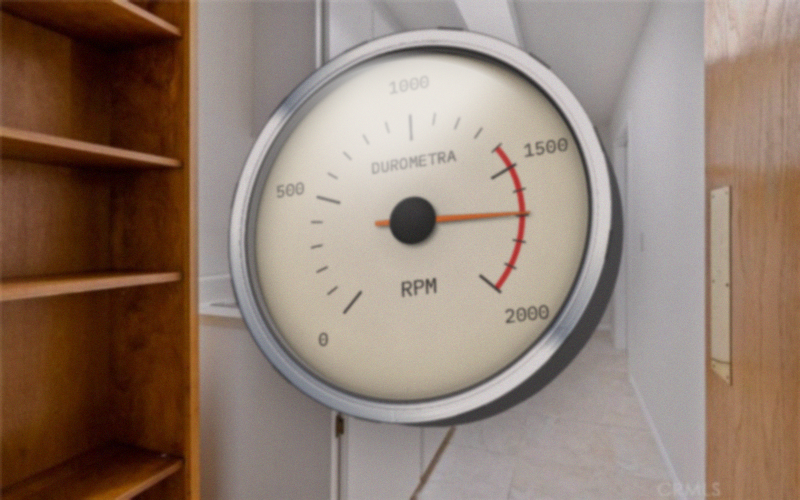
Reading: rpm 1700
